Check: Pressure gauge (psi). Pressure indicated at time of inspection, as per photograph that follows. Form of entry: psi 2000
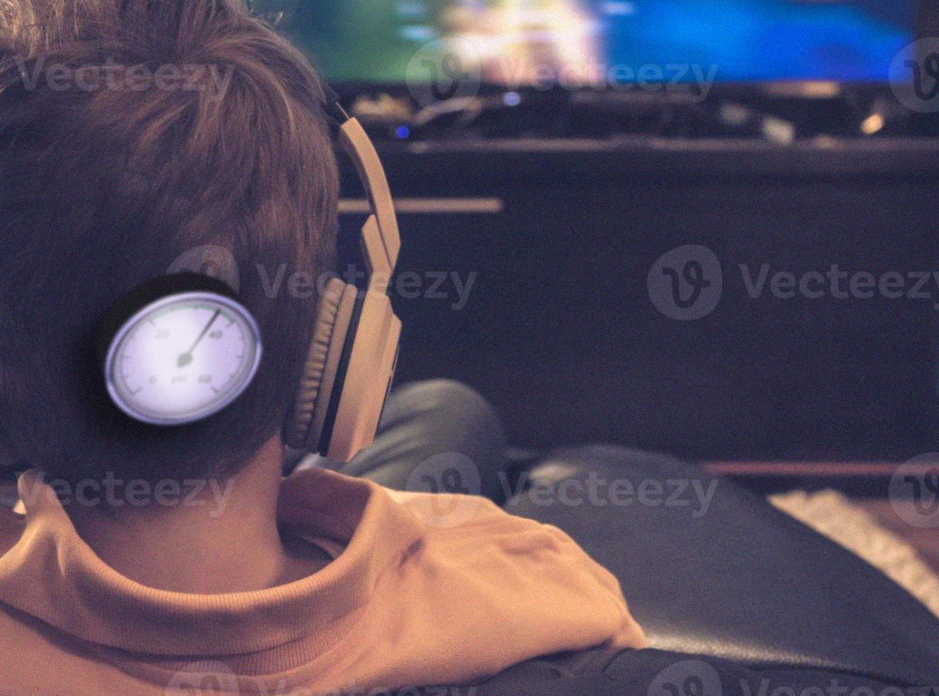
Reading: psi 35
